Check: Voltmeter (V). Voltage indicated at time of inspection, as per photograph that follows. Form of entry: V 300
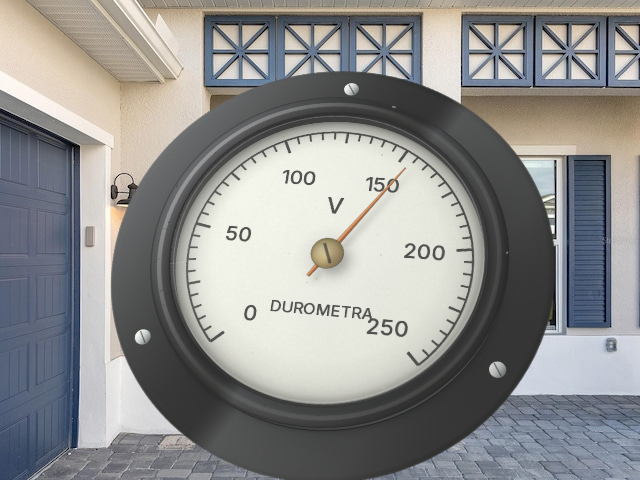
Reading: V 155
